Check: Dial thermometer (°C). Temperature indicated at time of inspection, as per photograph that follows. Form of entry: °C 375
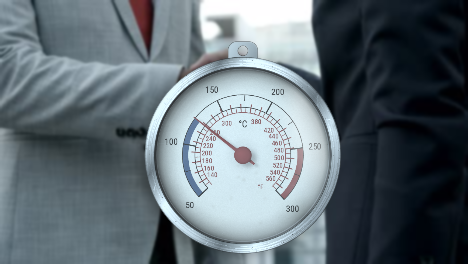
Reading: °C 125
